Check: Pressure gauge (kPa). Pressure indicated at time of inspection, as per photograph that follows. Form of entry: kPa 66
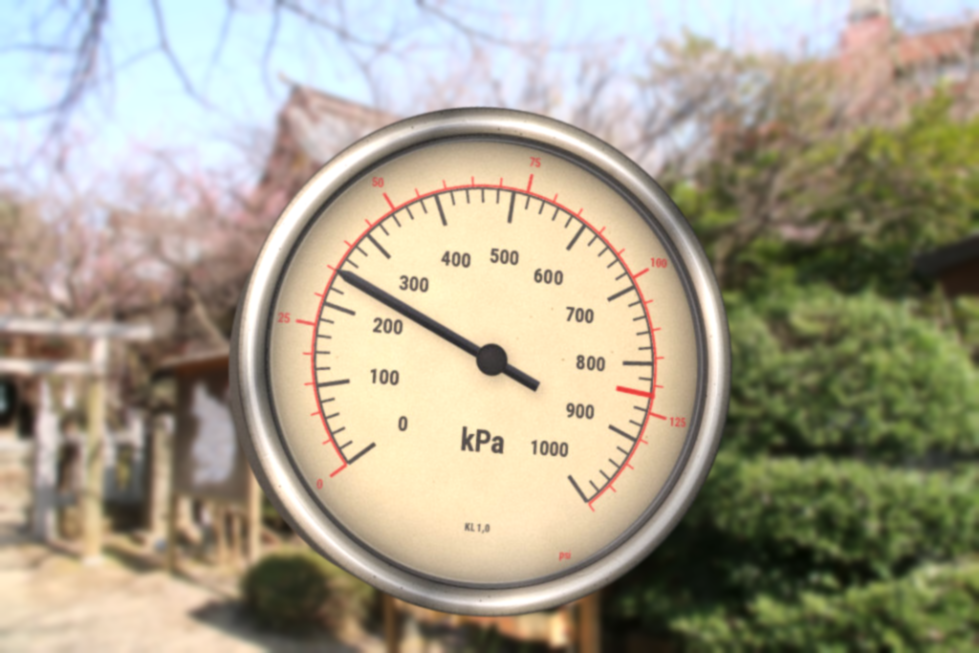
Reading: kPa 240
